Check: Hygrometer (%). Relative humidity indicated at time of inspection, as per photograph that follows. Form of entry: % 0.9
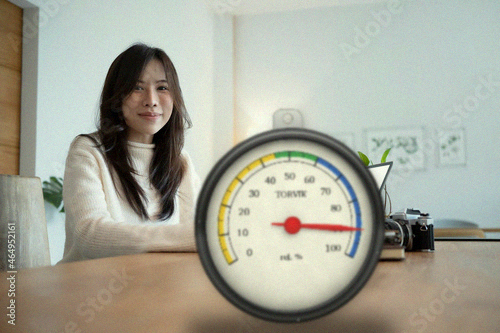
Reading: % 90
